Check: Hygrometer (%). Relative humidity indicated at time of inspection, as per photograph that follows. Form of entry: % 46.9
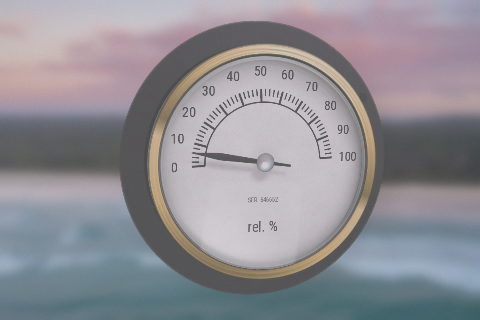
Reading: % 6
